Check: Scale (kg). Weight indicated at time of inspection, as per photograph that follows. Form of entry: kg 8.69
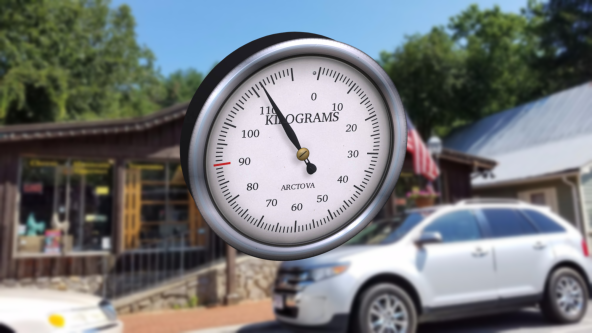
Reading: kg 112
